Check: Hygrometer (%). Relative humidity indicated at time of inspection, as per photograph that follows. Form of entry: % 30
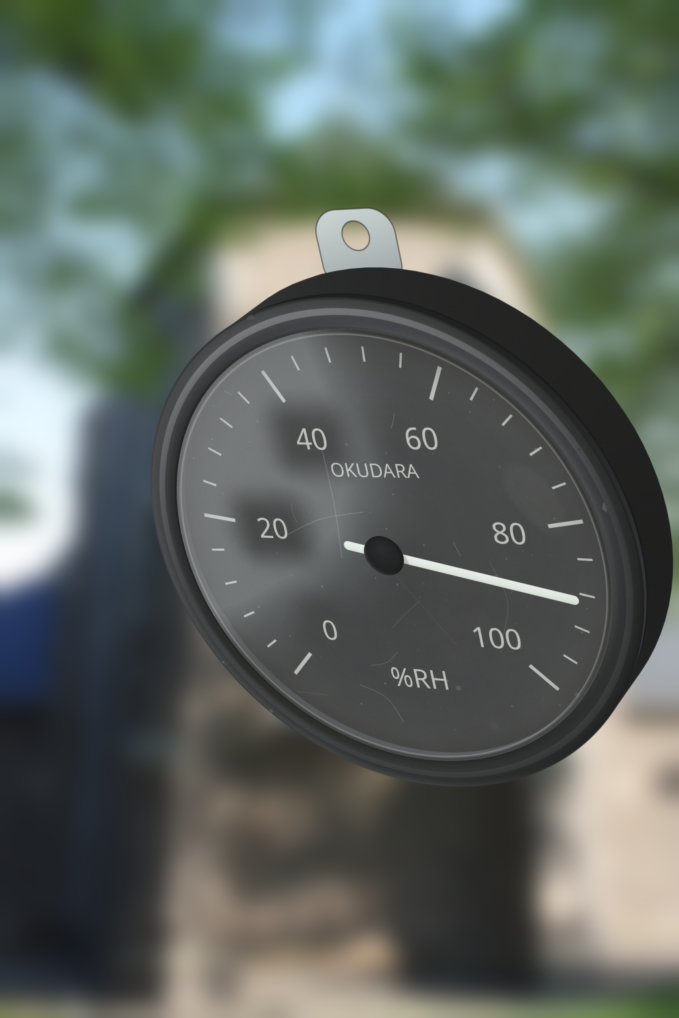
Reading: % 88
